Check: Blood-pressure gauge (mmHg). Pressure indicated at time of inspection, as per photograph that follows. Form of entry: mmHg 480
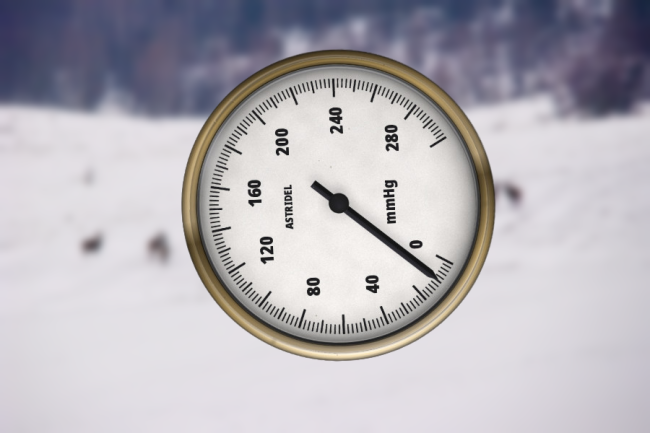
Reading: mmHg 10
